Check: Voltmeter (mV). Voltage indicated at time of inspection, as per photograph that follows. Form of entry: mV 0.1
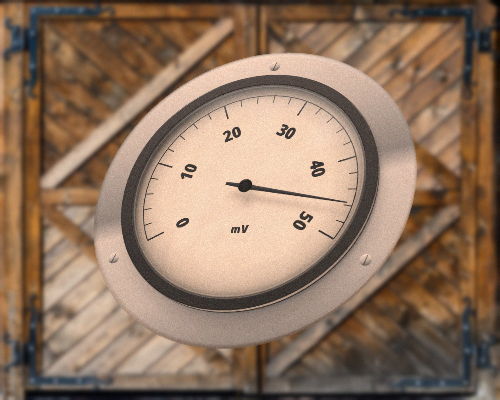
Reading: mV 46
